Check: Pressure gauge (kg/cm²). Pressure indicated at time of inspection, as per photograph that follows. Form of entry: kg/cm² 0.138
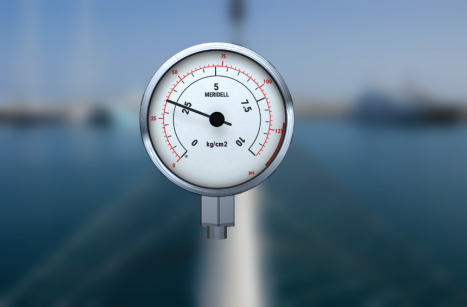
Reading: kg/cm² 2.5
